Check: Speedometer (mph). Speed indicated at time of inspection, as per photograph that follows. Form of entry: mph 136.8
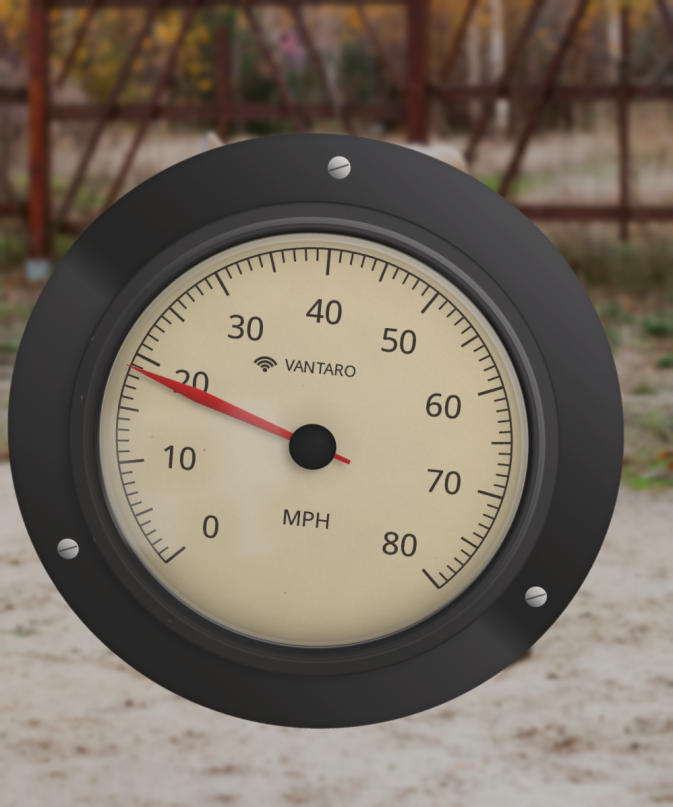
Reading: mph 19
